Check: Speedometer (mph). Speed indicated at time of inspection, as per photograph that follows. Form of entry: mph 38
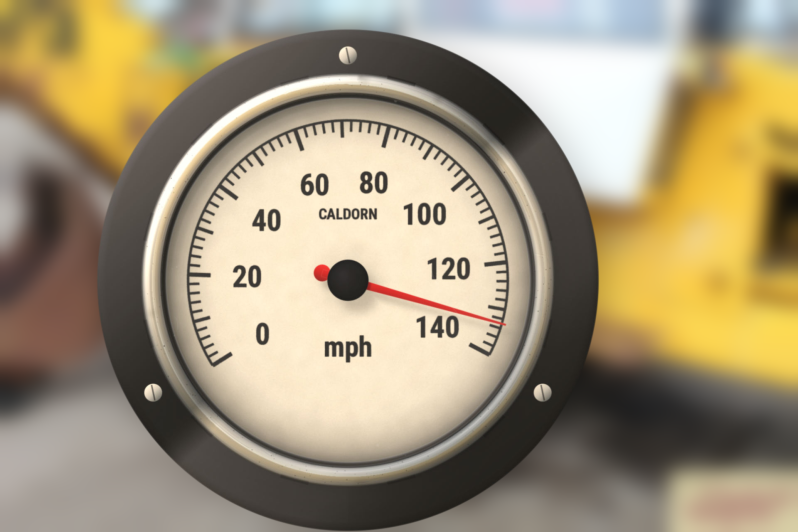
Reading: mph 133
